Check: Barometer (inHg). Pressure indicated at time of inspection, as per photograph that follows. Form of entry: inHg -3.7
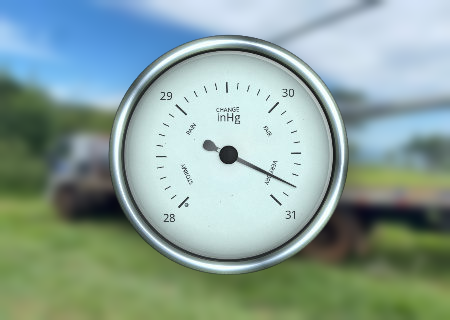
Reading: inHg 30.8
